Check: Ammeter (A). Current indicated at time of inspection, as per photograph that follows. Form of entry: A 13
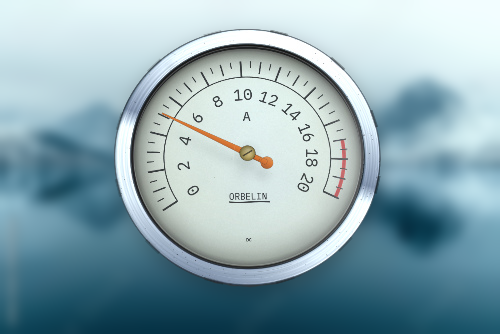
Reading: A 5
